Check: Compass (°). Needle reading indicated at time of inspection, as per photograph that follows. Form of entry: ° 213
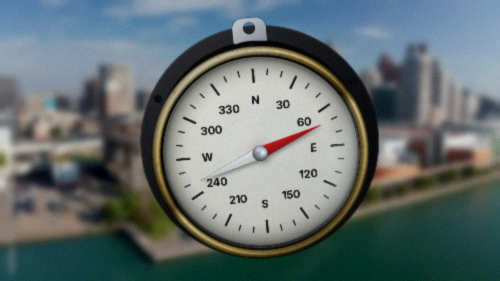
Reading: ° 70
